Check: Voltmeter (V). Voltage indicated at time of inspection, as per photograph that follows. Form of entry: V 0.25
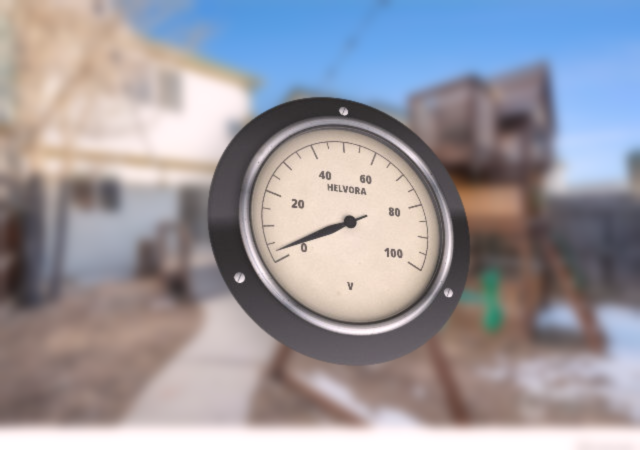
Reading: V 2.5
